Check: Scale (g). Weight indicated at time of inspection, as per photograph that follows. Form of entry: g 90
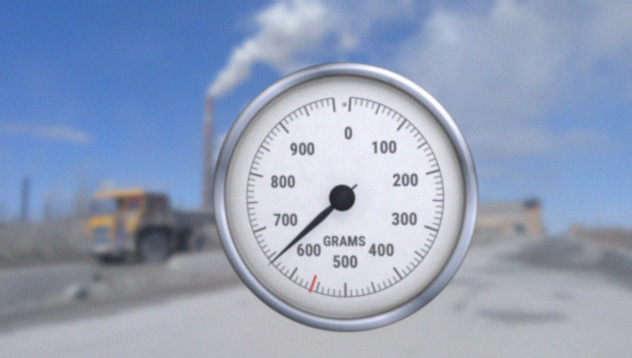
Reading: g 640
